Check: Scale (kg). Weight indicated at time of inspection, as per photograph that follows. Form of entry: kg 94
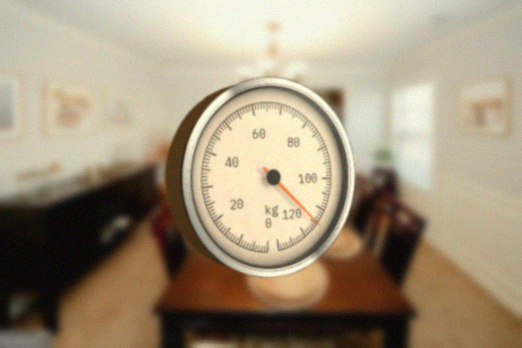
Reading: kg 115
